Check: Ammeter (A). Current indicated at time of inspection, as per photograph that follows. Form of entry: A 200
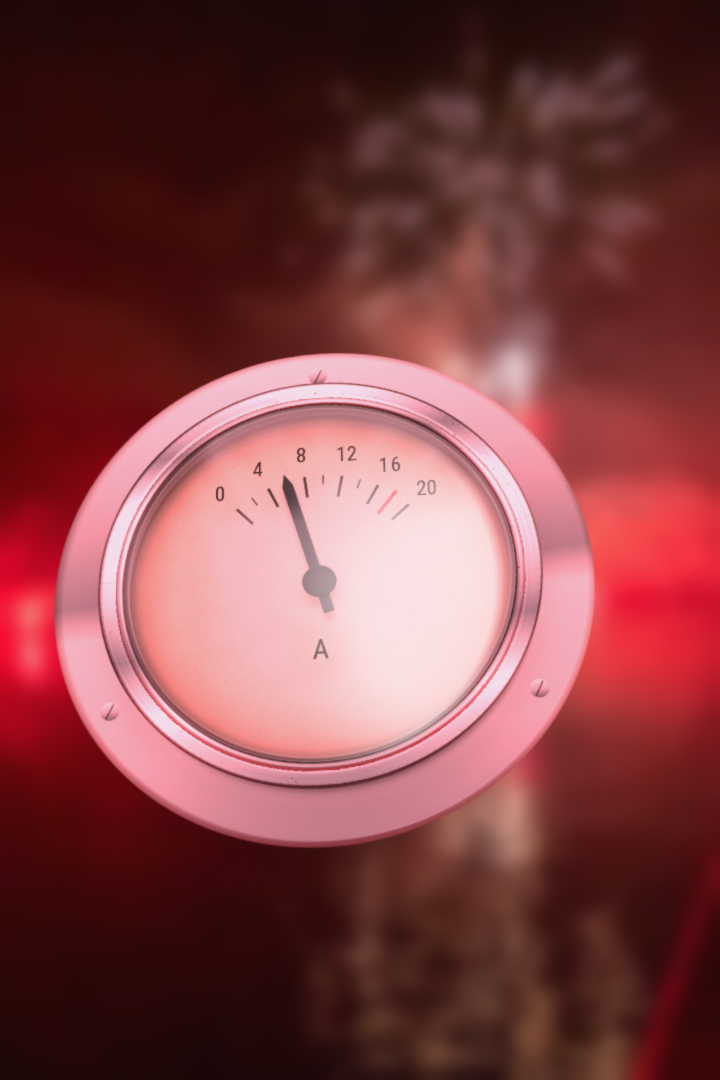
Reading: A 6
